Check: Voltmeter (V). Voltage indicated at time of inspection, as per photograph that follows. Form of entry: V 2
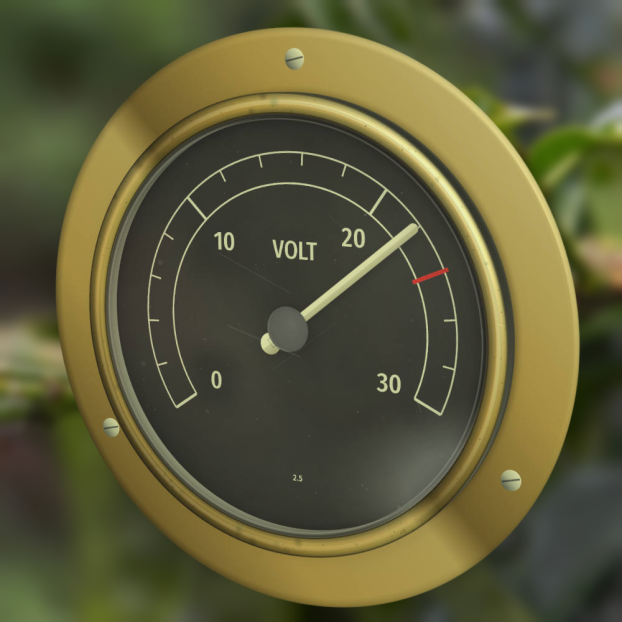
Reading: V 22
